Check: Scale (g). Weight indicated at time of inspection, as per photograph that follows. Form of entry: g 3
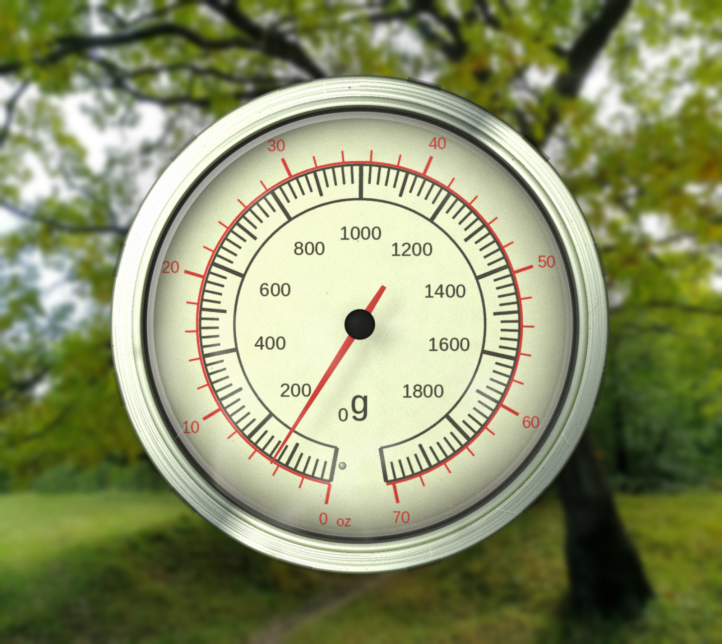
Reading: g 130
